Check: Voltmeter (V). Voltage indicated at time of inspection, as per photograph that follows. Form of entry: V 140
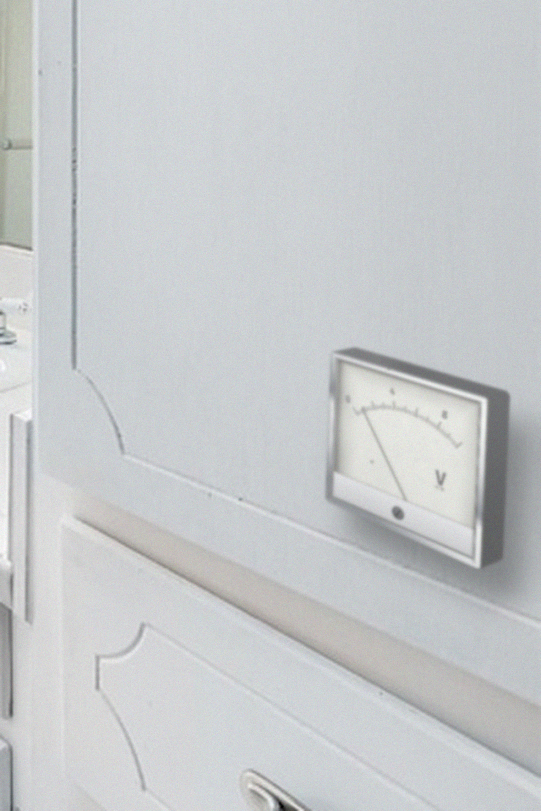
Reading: V 1
